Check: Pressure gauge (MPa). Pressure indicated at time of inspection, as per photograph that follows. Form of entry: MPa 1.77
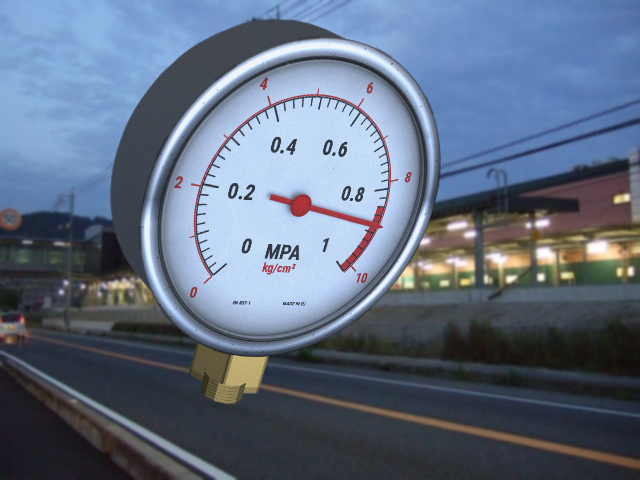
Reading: MPa 0.88
